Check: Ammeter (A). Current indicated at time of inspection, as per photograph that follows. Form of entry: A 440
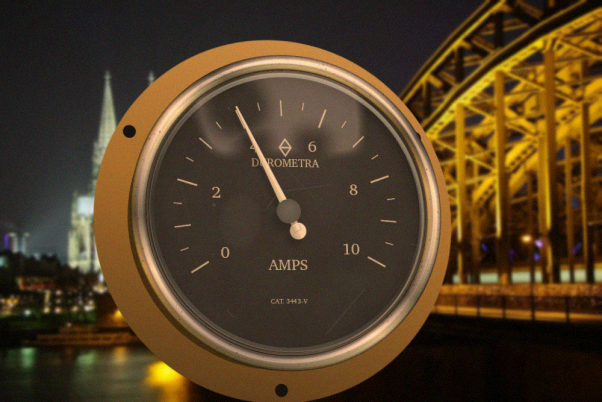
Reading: A 4
